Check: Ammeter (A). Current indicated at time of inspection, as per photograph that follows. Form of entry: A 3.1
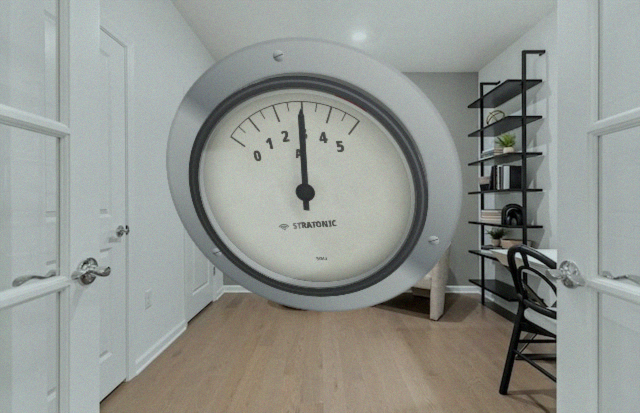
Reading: A 3
